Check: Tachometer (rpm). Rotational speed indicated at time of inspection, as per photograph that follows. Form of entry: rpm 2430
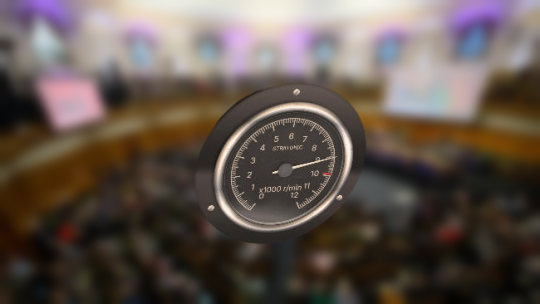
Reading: rpm 9000
